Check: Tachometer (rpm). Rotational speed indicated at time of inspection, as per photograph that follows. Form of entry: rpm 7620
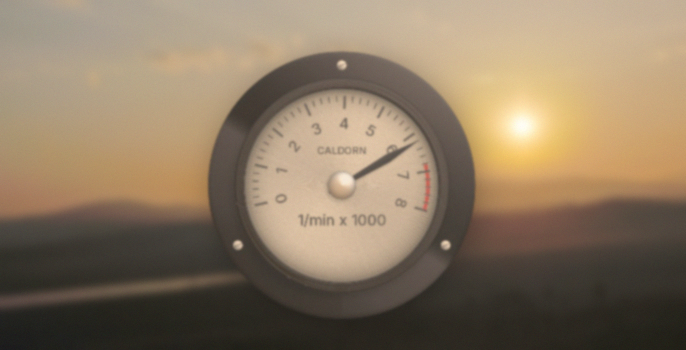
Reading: rpm 6200
